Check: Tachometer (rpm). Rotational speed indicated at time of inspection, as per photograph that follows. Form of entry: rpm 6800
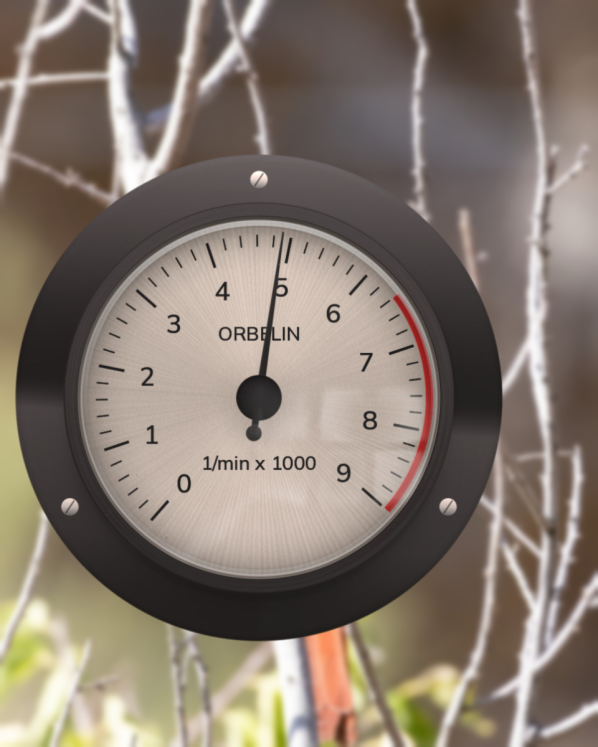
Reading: rpm 4900
